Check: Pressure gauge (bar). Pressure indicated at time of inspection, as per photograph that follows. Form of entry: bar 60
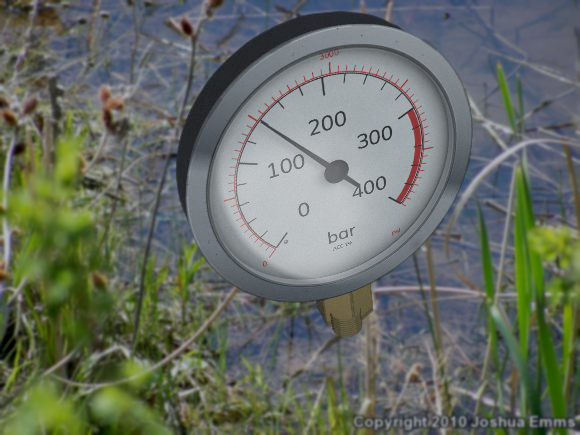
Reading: bar 140
